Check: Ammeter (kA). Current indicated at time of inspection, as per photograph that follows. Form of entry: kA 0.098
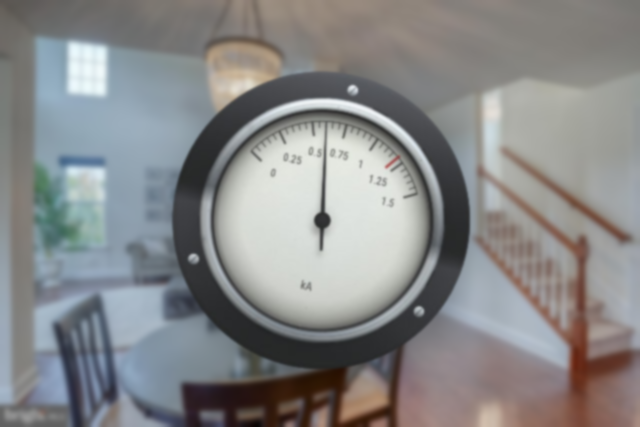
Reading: kA 0.6
